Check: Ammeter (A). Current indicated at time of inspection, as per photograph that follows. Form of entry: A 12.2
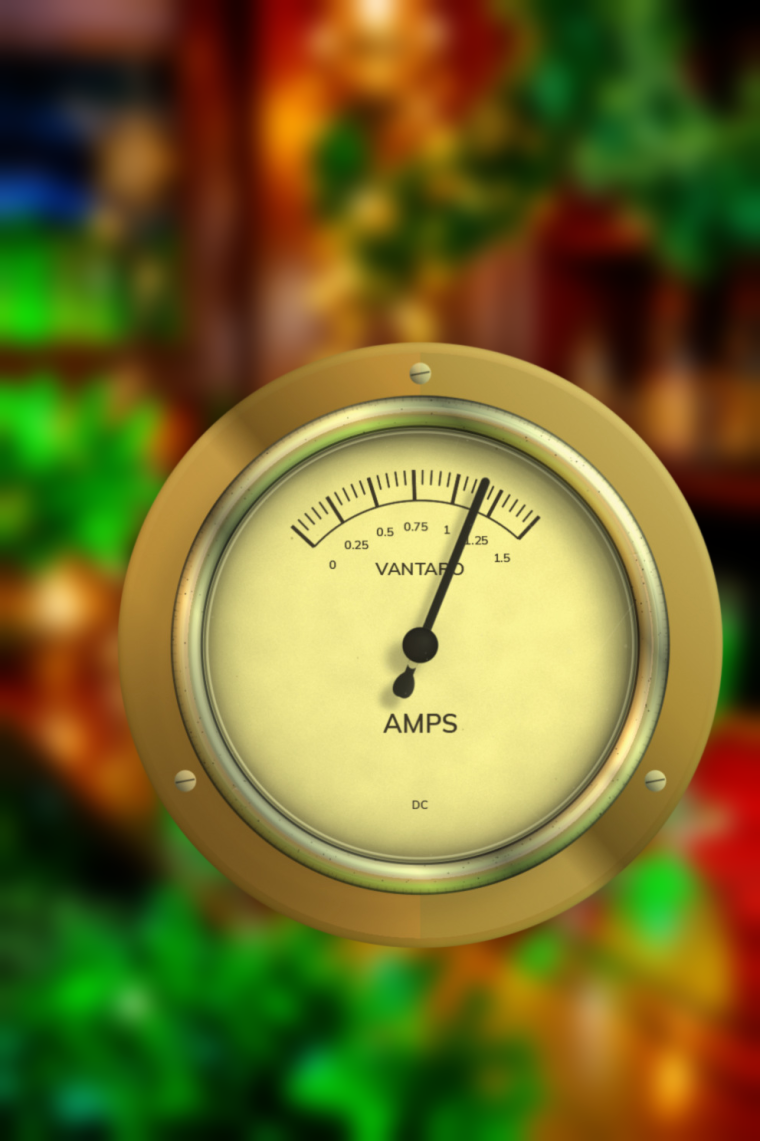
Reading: A 1.15
